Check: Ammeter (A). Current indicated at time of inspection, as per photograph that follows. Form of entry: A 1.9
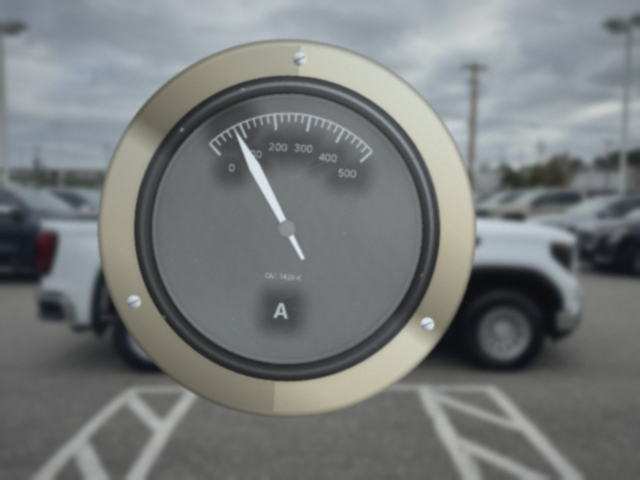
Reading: A 80
